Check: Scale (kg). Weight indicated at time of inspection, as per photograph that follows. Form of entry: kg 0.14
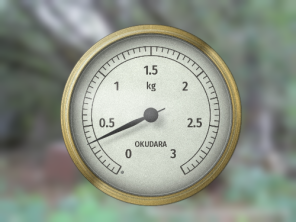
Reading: kg 0.35
